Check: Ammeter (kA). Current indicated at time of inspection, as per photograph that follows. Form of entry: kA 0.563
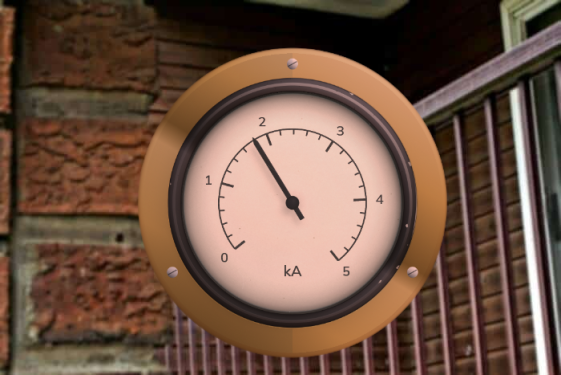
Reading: kA 1.8
